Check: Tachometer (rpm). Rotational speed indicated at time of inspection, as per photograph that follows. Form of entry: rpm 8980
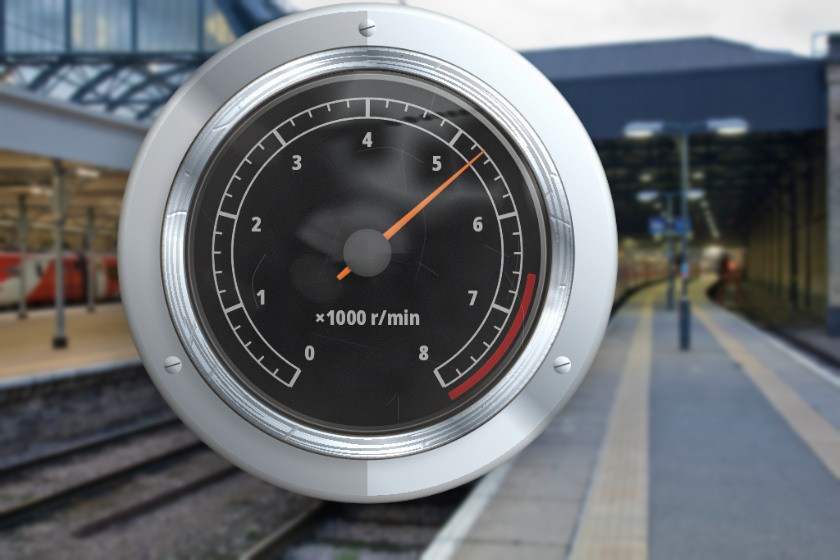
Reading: rpm 5300
